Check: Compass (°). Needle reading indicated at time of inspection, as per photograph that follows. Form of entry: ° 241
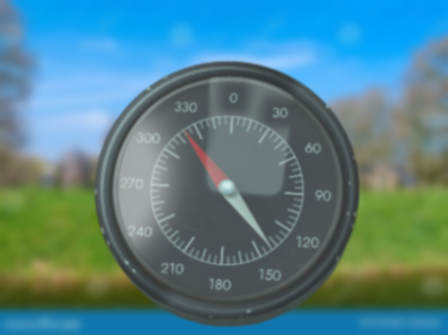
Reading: ° 320
